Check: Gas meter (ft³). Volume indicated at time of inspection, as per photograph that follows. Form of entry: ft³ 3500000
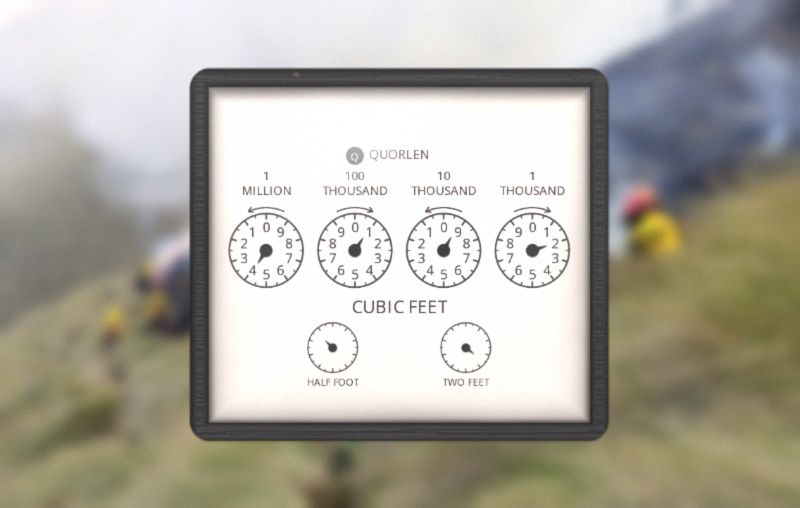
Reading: ft³ 409200
